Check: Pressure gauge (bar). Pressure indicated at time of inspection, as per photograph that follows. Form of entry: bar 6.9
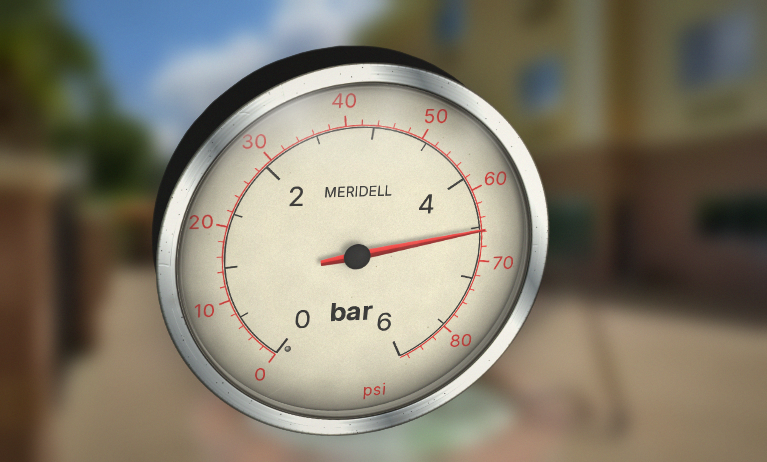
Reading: bar 4.5
